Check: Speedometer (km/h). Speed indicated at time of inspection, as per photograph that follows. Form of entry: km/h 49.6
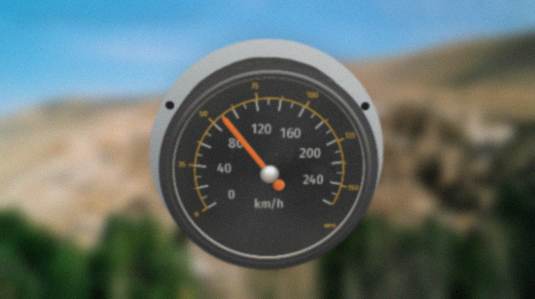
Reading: km/h 90
